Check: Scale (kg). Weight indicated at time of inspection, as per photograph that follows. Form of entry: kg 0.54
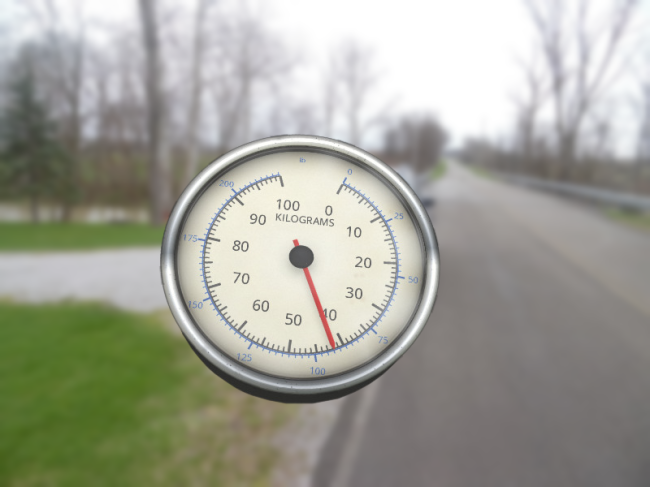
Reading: kg 42
